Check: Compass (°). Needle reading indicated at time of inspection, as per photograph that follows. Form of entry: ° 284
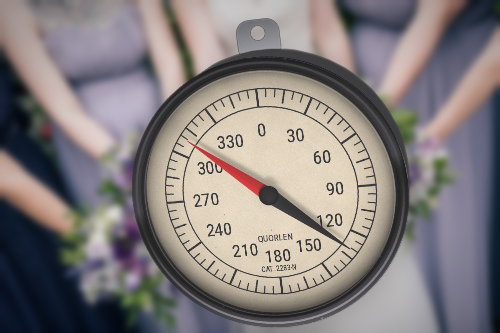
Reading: ° 310
